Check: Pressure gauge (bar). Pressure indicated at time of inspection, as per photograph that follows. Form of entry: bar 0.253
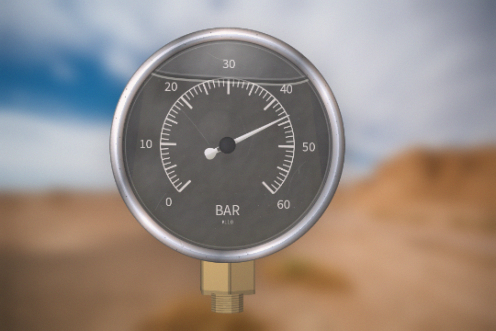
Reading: bar 44
